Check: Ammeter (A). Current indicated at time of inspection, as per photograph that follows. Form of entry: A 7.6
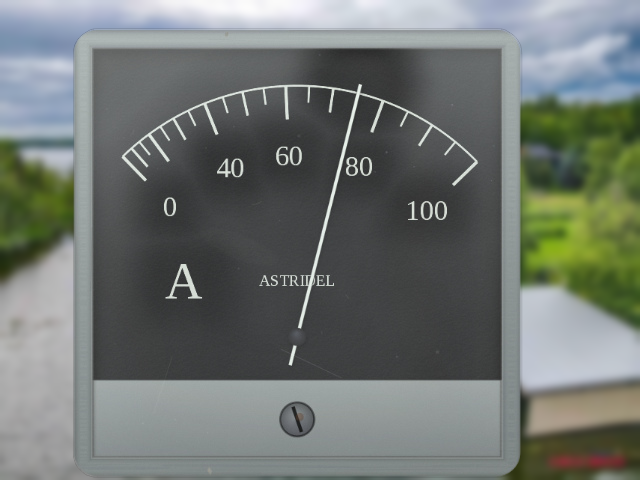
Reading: A 75
